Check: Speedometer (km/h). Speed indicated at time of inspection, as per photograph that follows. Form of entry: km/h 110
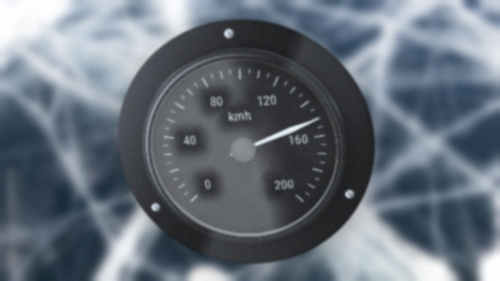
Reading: km/h 150
